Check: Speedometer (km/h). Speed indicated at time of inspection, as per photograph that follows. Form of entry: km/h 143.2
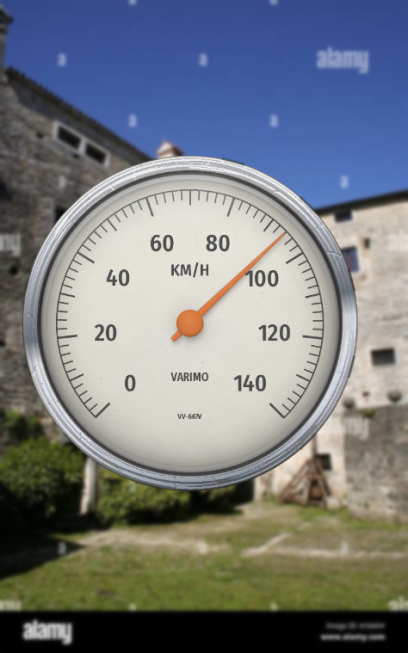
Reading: km/h 94
